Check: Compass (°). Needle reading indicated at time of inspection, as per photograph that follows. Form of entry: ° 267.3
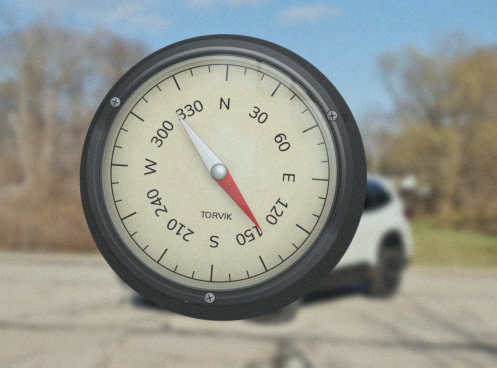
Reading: ° 140
